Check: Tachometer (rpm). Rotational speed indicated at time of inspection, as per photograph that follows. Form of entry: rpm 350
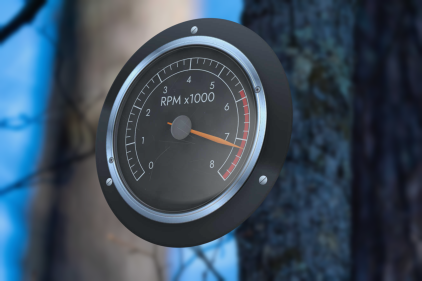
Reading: rpm 7200
